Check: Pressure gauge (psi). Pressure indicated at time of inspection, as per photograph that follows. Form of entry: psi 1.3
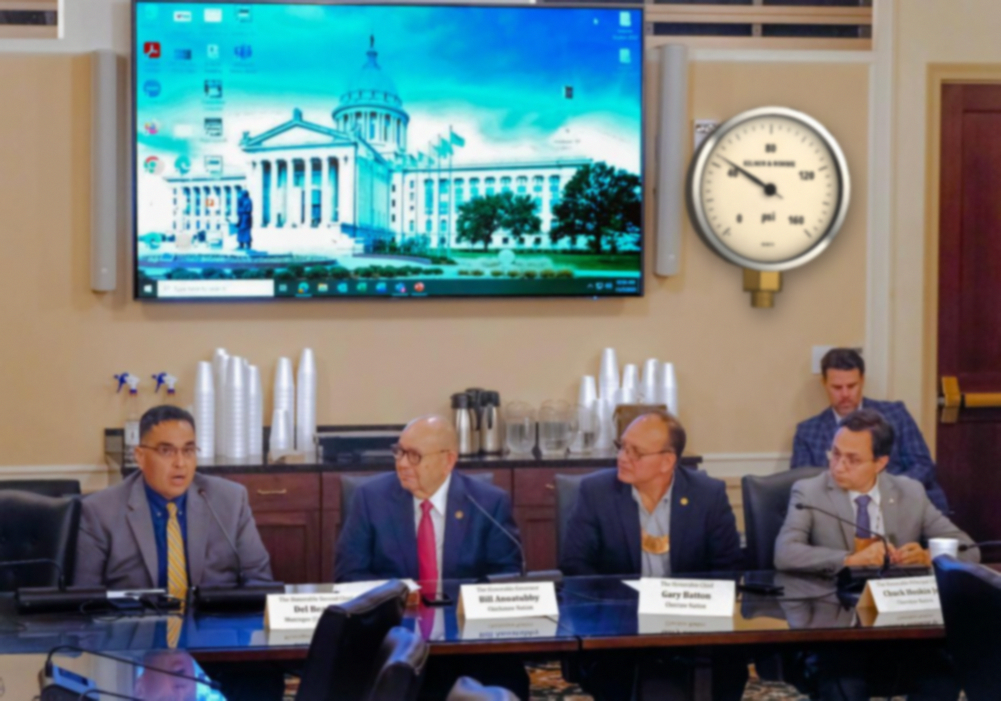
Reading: psi 45
